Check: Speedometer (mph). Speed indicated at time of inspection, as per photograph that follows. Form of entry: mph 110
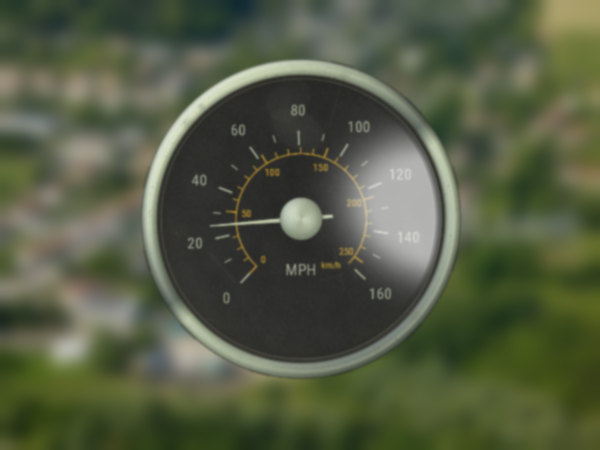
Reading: mph 25
